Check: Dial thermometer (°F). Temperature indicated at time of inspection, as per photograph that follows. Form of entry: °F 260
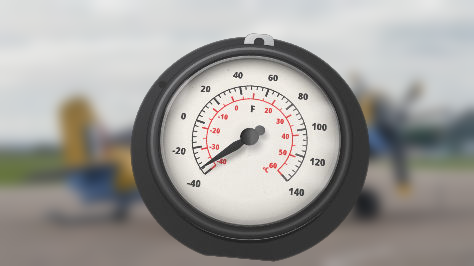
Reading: °F -36
